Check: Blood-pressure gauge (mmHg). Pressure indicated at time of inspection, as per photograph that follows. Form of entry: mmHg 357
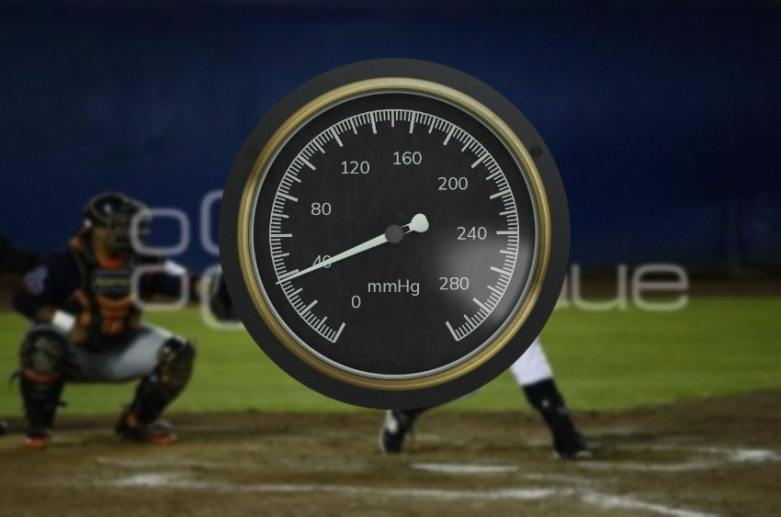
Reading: mmHg 38
